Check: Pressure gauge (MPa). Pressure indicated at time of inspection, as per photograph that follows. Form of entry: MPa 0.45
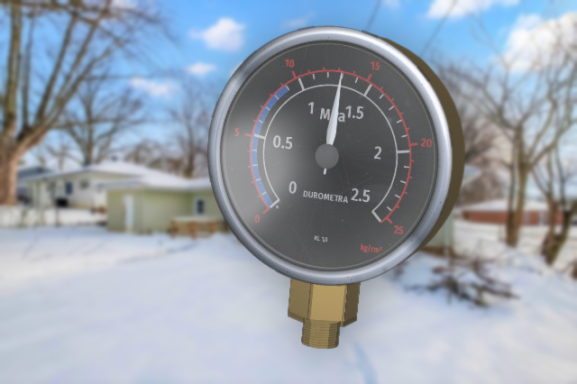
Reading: MPa 1.3
